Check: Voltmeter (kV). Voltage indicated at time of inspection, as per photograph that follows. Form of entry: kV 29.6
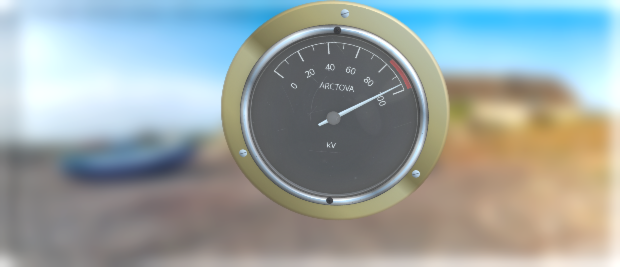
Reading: kV 95
